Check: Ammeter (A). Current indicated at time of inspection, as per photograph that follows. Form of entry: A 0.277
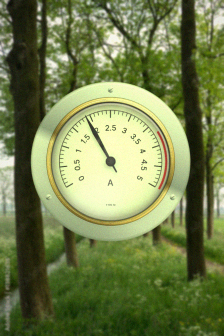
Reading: A 1.9
